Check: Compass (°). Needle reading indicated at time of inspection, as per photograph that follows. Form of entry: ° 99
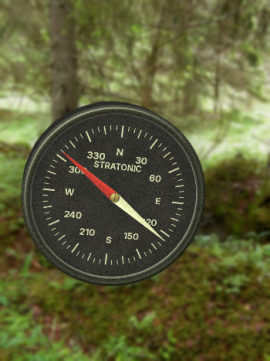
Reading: ° 305
